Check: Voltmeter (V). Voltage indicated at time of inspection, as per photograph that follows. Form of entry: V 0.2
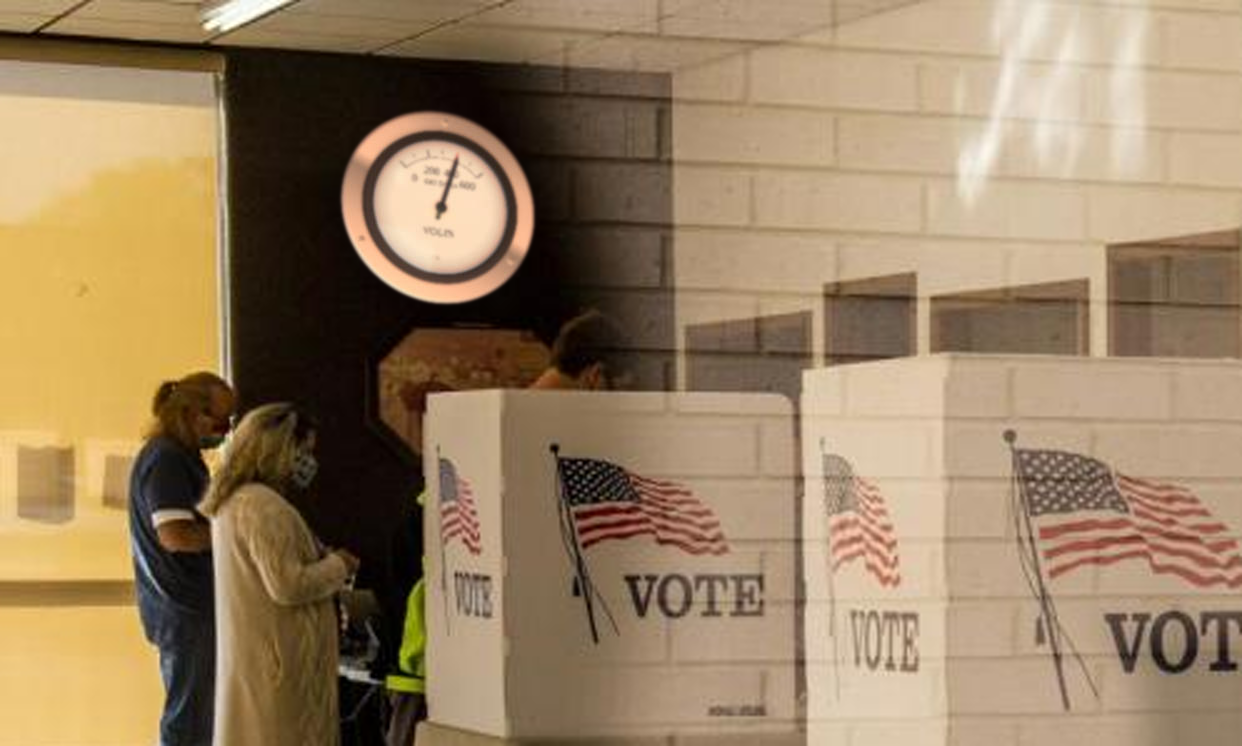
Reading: V 400
